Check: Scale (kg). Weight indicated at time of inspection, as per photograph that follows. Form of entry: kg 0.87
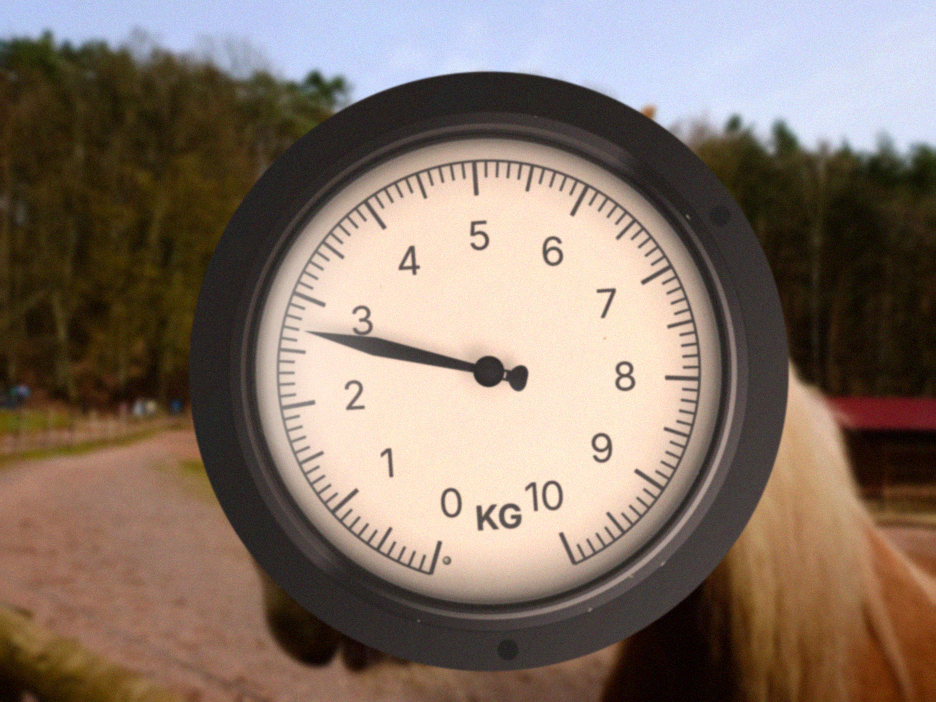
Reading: kg 2.7
